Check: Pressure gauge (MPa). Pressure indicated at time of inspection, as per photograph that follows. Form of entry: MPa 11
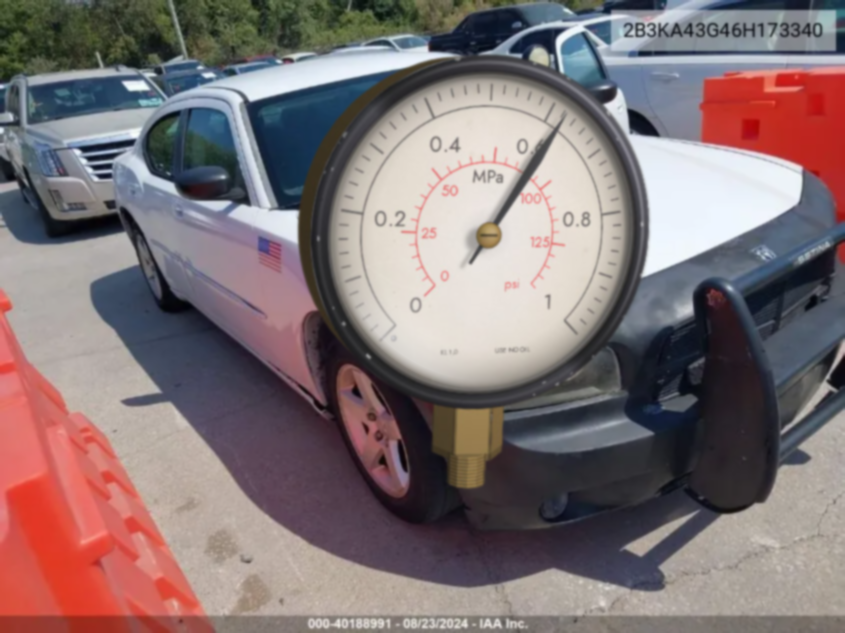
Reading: MPa 0.62
